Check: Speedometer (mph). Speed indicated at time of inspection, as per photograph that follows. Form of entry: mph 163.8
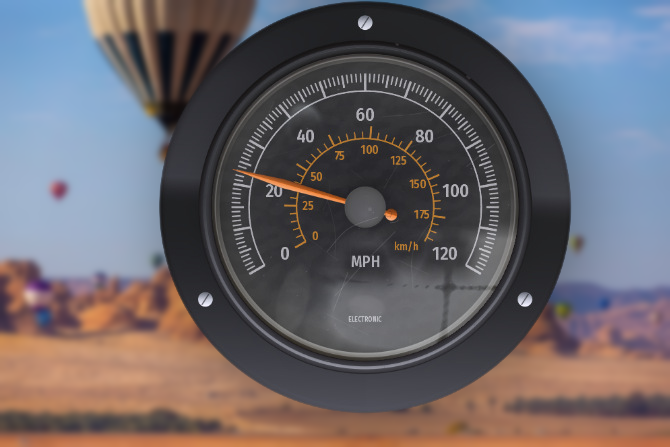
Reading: mph 23
